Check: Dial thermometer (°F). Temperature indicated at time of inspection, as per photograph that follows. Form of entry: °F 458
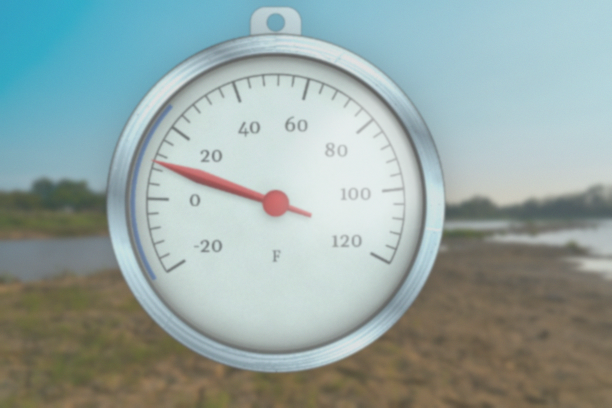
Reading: °F 10
